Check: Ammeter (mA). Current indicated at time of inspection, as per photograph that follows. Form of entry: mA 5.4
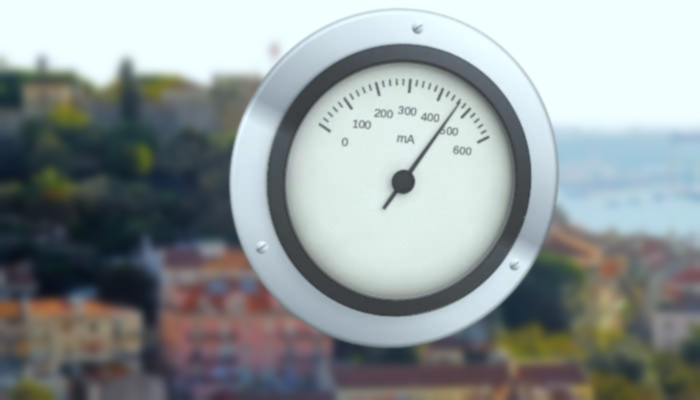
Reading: mA 460
